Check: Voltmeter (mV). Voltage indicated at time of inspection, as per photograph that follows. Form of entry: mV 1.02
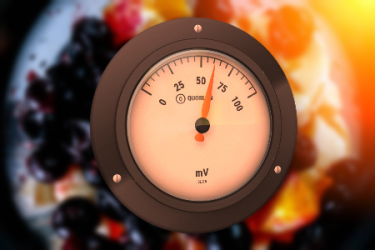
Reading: mV 60
